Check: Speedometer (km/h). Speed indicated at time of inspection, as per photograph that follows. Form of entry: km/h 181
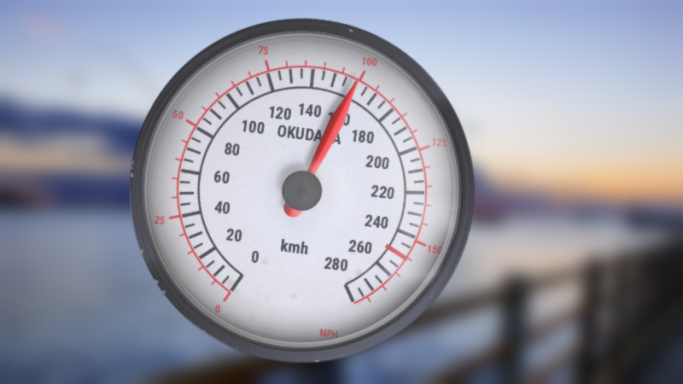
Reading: km/h 160
